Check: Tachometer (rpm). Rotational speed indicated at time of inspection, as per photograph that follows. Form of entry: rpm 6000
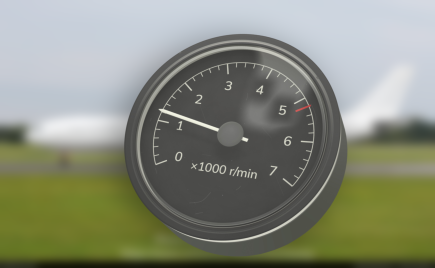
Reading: rpm 1200
